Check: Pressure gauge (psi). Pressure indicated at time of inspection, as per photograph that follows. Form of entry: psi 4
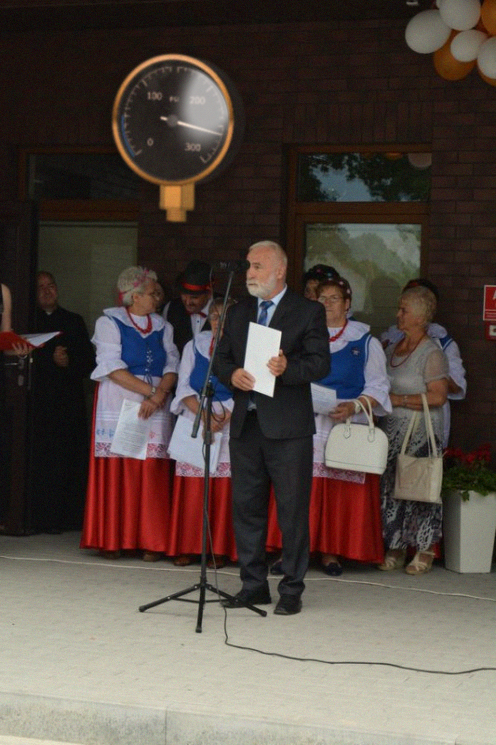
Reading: psi 260
